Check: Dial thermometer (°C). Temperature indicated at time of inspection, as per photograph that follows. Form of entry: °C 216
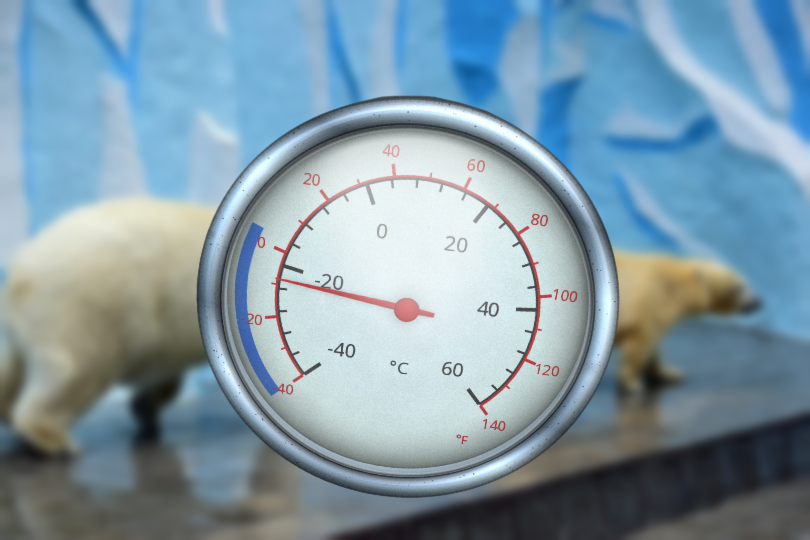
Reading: °C -22
